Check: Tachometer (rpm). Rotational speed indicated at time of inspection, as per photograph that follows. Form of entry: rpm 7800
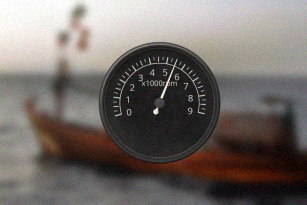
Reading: rpm 5500
